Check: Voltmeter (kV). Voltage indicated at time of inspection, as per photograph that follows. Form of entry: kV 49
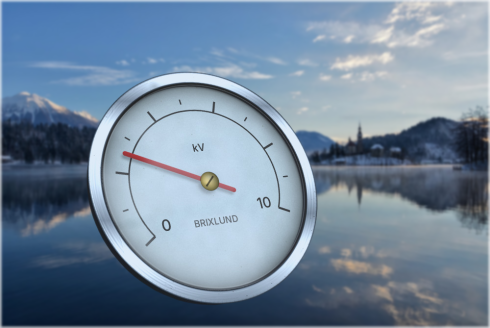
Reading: kV 2.5
